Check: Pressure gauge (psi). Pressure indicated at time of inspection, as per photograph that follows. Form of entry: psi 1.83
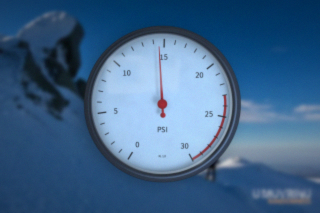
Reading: psi 14.5
